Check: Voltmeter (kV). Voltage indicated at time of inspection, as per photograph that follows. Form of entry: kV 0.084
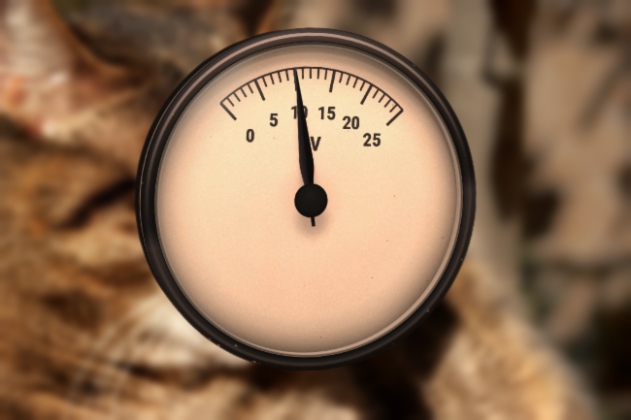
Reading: kV 10
